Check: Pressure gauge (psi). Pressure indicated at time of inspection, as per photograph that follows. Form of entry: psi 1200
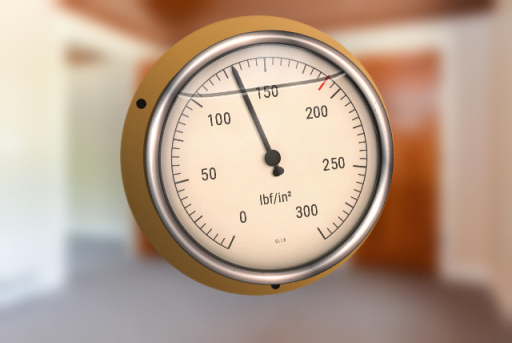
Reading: psi 130
